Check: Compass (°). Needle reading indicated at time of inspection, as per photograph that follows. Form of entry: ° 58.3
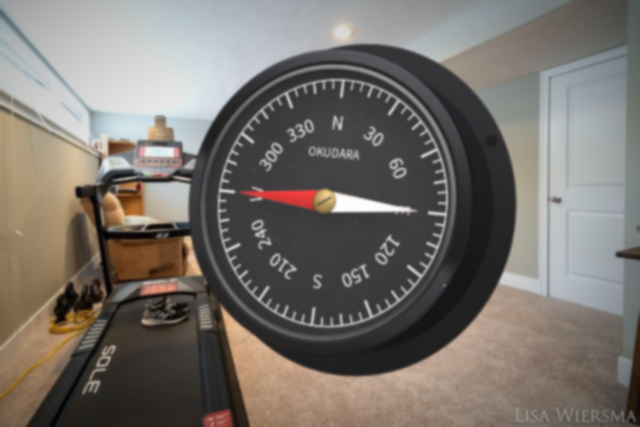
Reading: ° 270
